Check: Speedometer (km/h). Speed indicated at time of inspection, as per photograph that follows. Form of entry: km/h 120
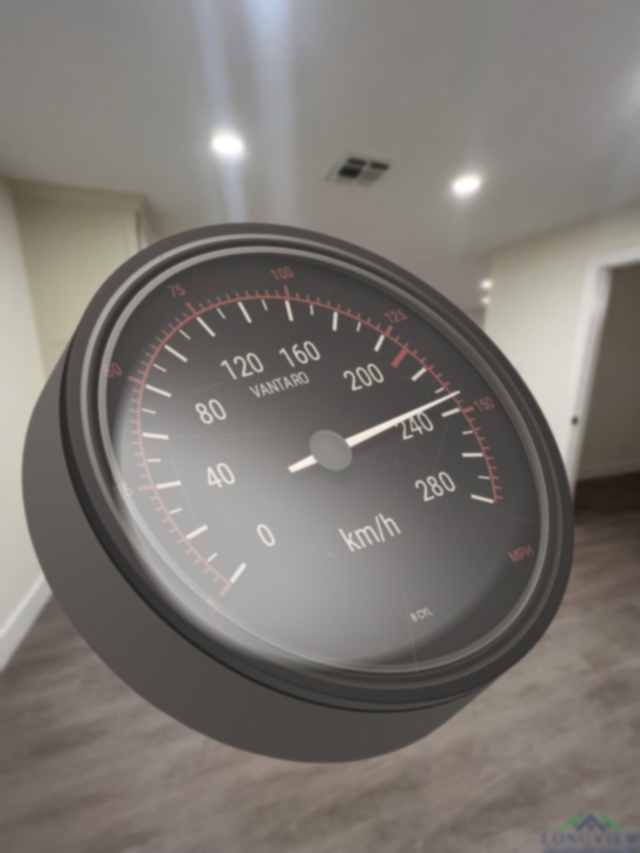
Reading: km/h 235
